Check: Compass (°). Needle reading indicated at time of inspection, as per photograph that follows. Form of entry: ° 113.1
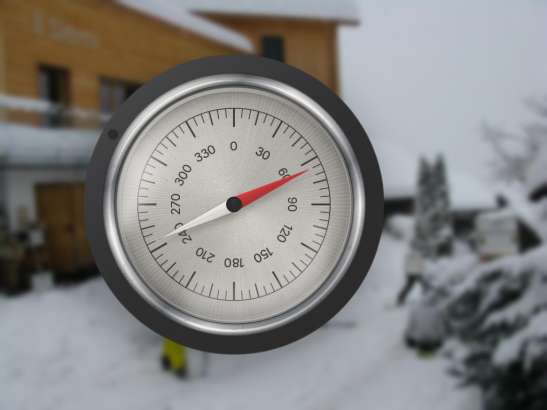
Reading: ° 65
